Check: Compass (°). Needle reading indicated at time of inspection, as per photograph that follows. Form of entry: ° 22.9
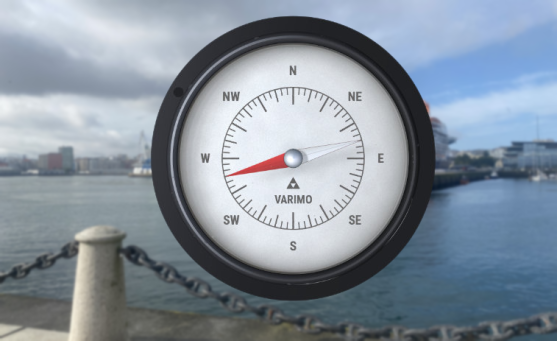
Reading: ° 255
